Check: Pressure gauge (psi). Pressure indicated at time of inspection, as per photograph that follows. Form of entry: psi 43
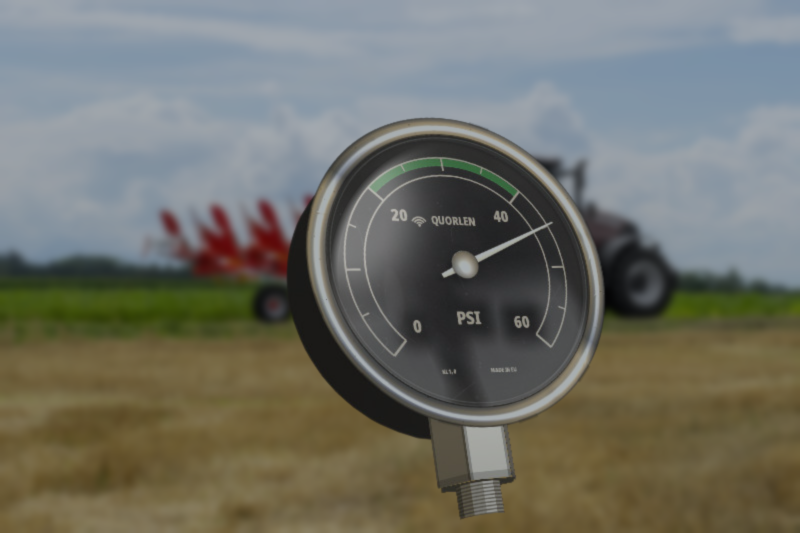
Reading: psi 45
